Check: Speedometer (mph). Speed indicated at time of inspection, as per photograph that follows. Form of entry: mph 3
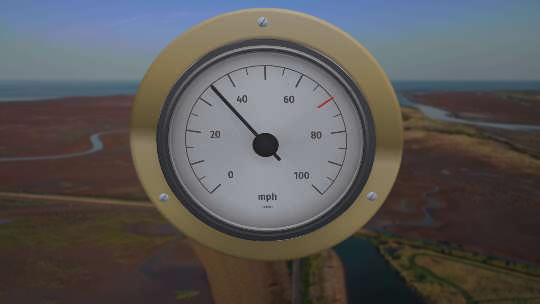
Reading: mph 35
